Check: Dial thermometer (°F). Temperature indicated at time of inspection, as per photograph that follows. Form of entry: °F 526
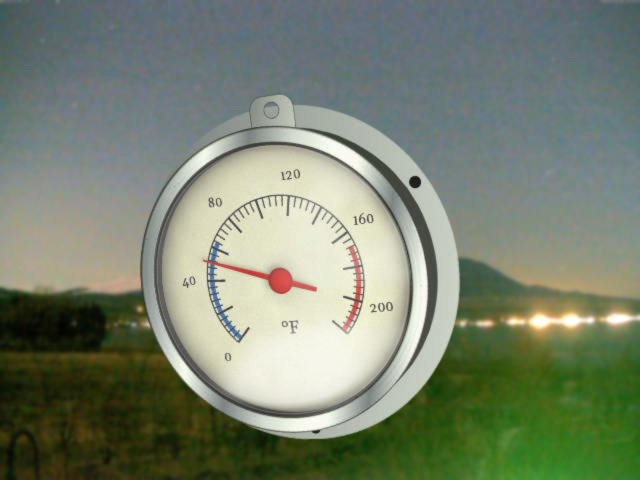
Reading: °F 52
